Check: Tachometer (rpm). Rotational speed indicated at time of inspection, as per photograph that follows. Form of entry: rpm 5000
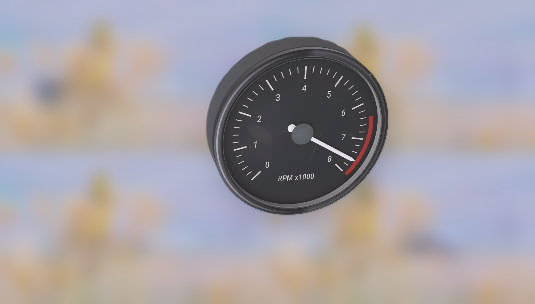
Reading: rpm 7600
